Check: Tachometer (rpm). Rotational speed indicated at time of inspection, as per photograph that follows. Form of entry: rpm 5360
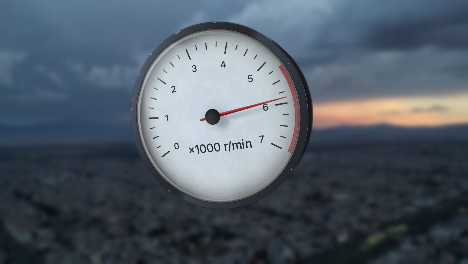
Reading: rpm 5875
